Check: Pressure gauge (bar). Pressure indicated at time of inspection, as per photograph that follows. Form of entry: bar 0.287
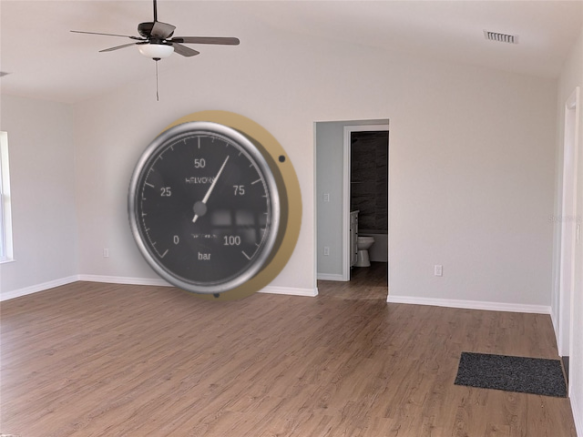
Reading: bar 62.5
